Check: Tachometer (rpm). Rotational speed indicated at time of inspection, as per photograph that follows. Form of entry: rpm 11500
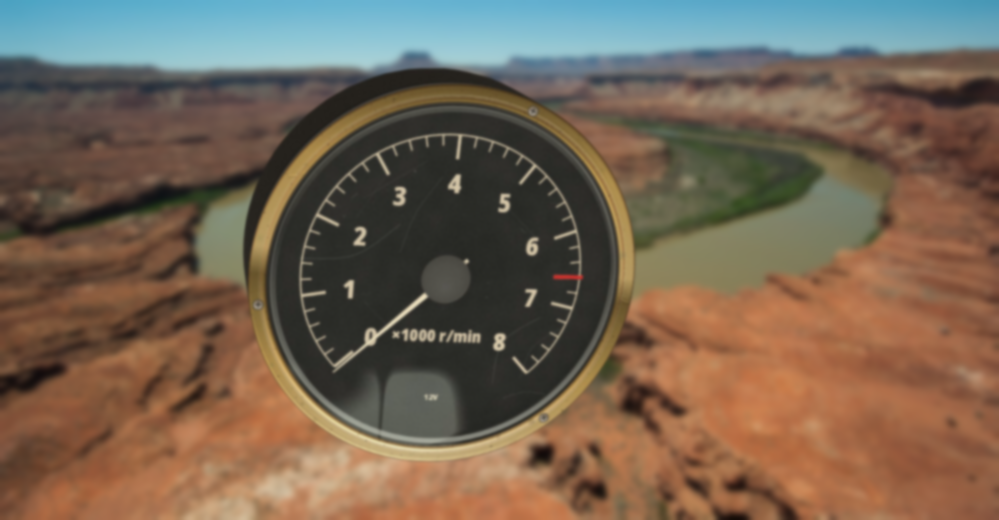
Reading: rpm 0
